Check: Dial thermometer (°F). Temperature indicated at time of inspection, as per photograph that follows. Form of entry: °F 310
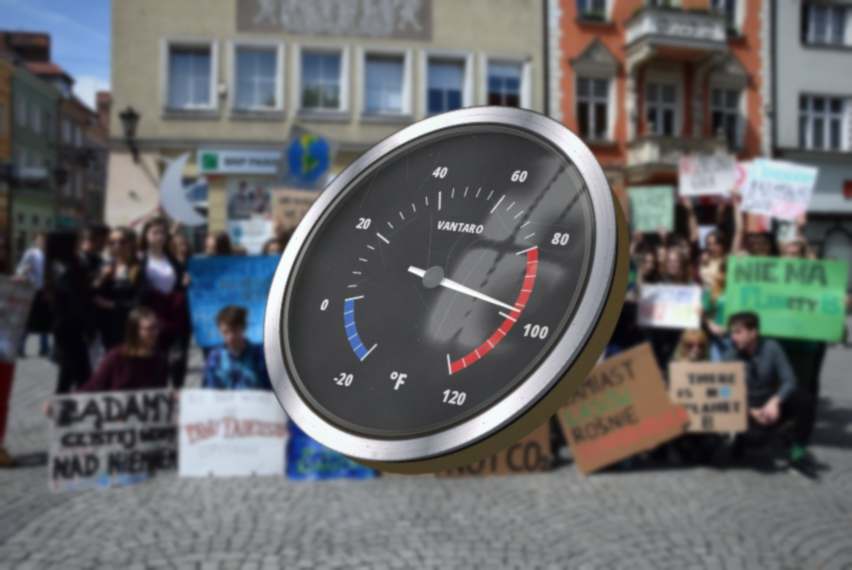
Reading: °F 98
